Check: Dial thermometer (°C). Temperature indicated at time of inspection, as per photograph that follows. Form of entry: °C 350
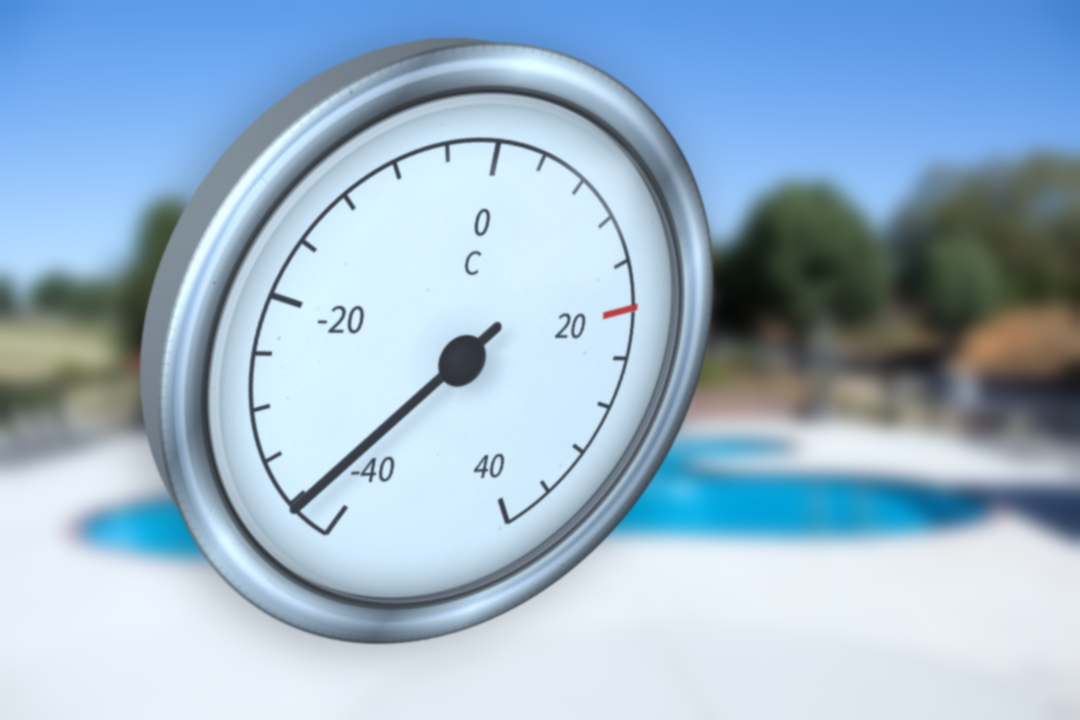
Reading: °C -36
